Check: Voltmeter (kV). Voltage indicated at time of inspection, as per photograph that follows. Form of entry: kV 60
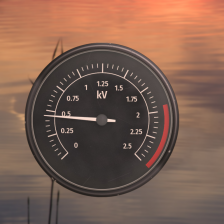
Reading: kV 0.45
